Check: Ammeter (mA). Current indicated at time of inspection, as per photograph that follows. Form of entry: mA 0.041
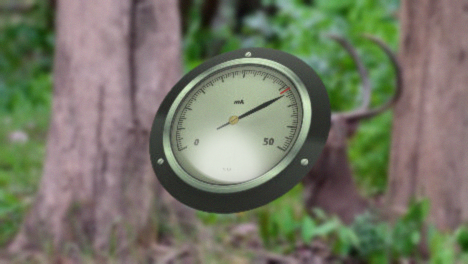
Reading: mA 37.5
